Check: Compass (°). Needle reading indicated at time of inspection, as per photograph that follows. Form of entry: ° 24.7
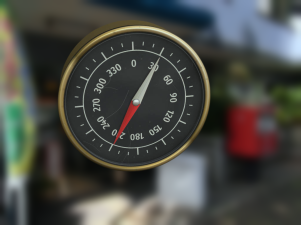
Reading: ° 210
